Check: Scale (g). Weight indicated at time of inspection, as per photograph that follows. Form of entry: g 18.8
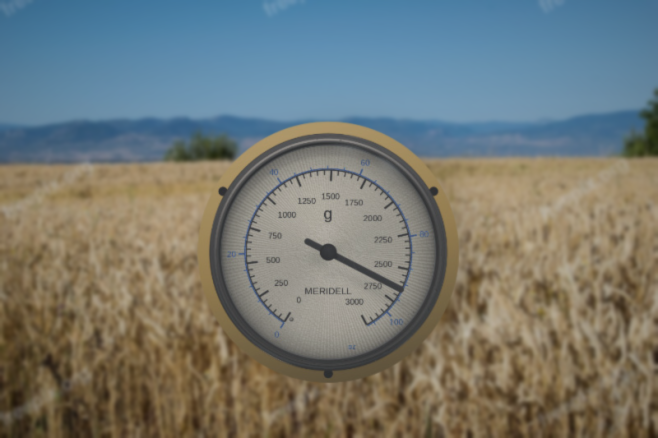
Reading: g 2650
